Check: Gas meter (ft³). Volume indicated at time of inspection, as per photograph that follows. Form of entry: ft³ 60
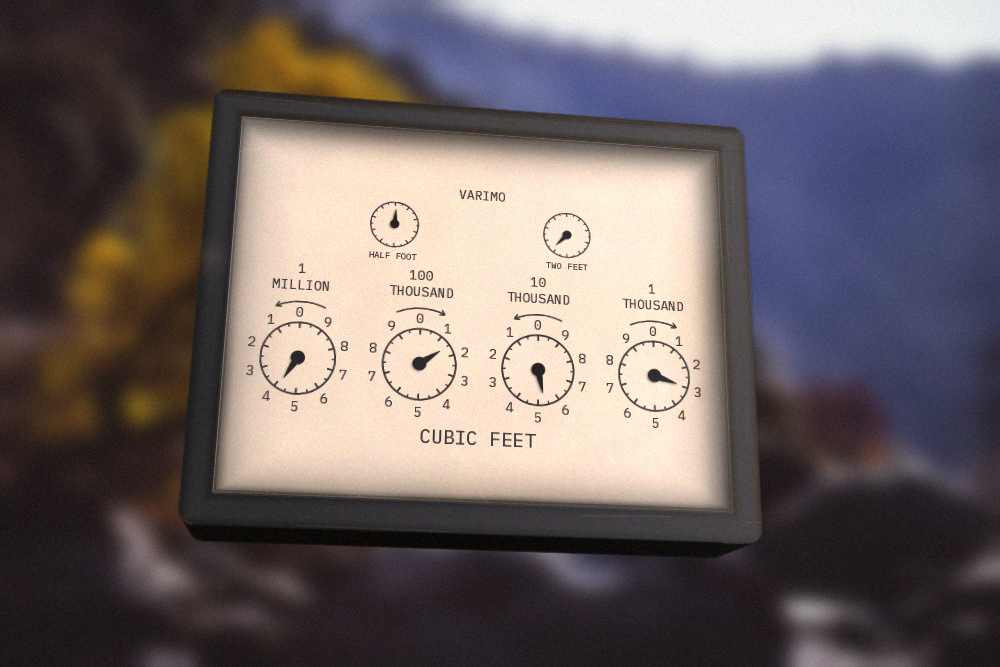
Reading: ft³ 415300
